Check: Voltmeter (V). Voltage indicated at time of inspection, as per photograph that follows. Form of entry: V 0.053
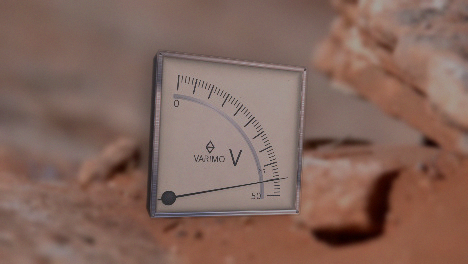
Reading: V 45
